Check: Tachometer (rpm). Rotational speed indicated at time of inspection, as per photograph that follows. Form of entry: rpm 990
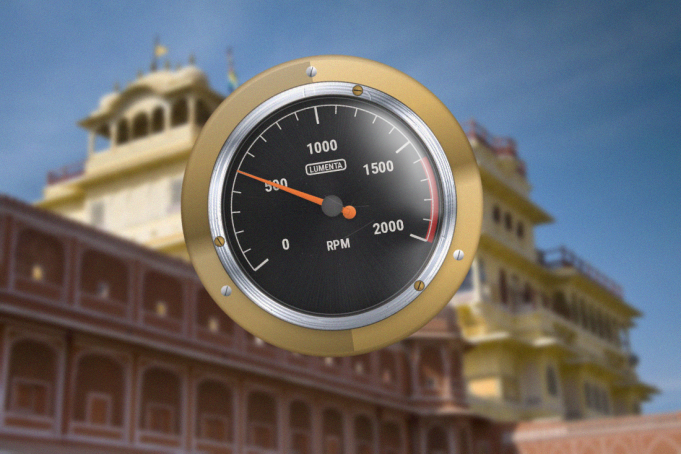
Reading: rpm 500
